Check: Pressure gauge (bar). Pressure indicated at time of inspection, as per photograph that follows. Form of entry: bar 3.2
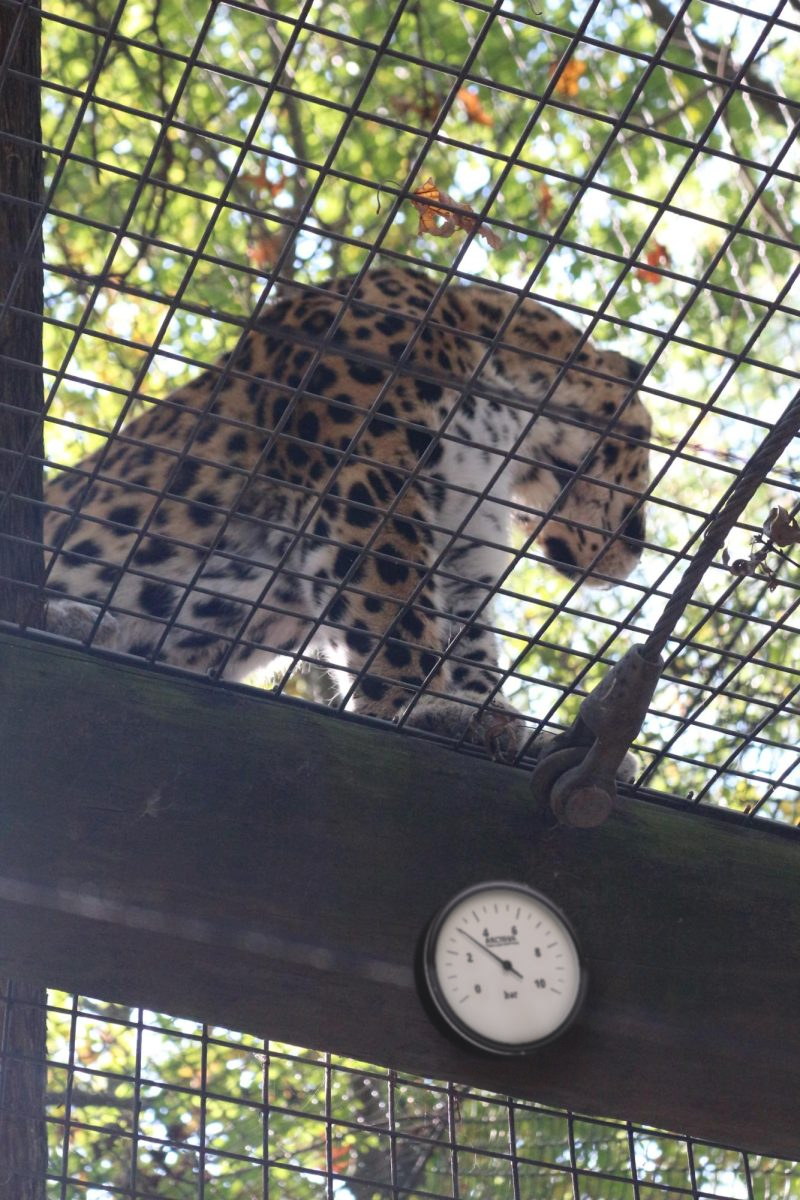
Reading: bar 3
